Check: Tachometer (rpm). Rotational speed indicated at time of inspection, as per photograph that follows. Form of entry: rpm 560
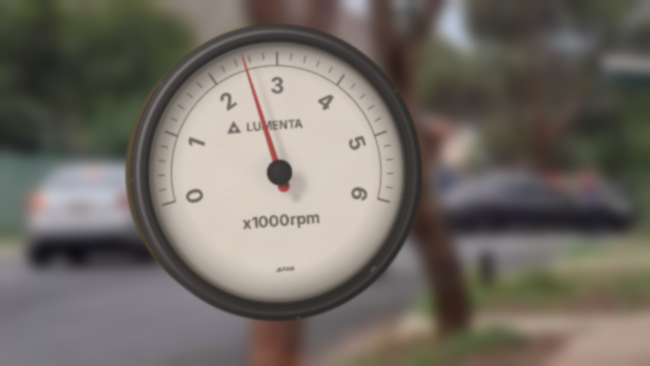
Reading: rpm 2500
